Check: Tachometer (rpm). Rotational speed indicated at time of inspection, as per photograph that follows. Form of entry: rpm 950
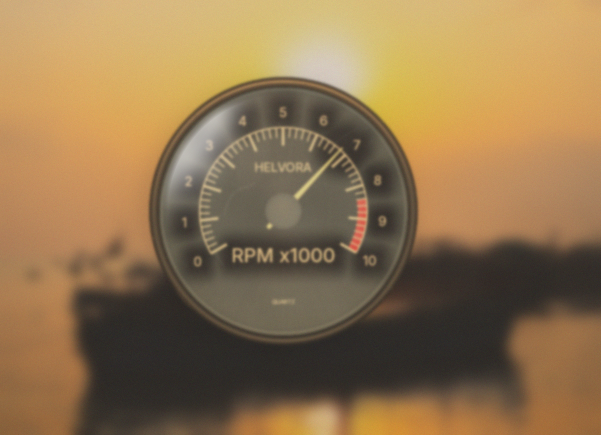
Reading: rpm 6800
